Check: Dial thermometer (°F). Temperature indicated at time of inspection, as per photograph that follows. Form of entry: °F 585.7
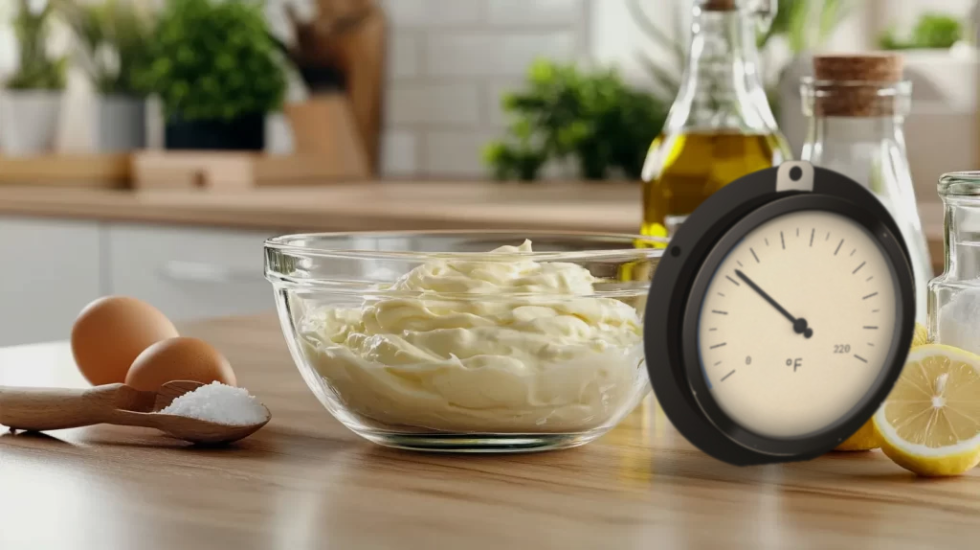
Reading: °F 65
